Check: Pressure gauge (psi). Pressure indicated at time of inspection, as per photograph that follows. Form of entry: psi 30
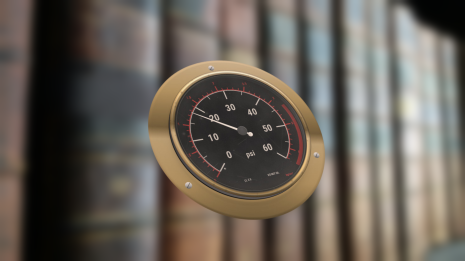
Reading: psi 17.5
